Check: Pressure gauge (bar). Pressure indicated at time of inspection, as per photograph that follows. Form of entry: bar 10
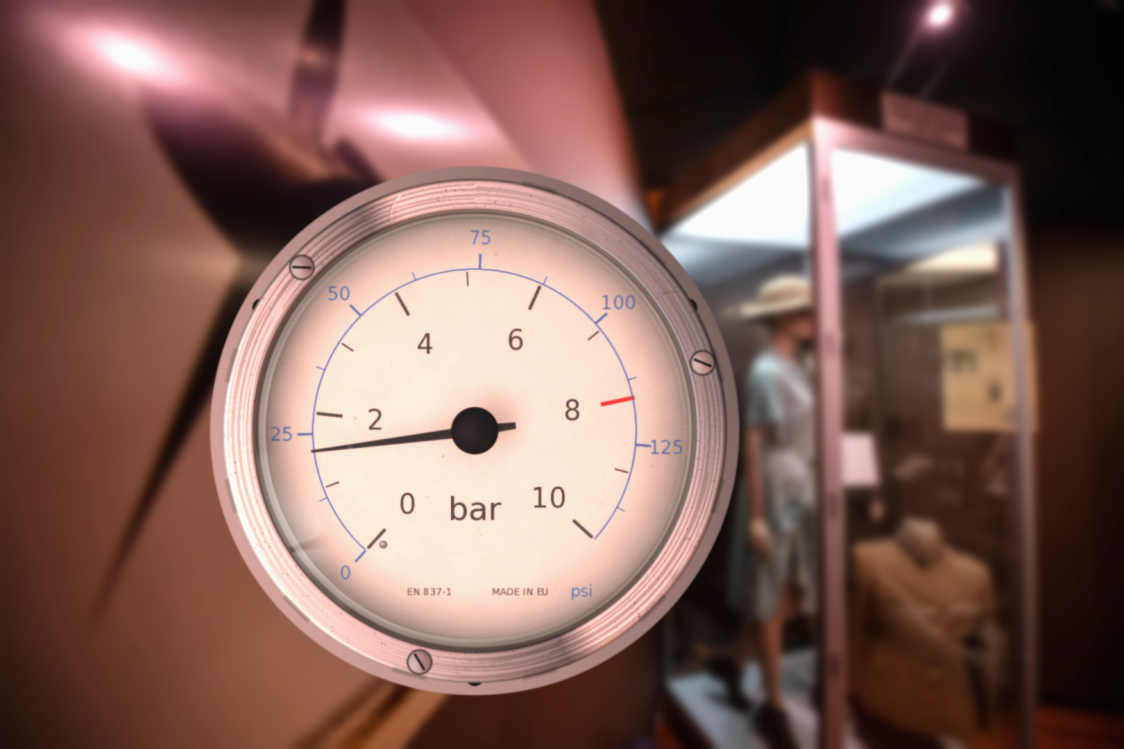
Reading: bar 1.5
